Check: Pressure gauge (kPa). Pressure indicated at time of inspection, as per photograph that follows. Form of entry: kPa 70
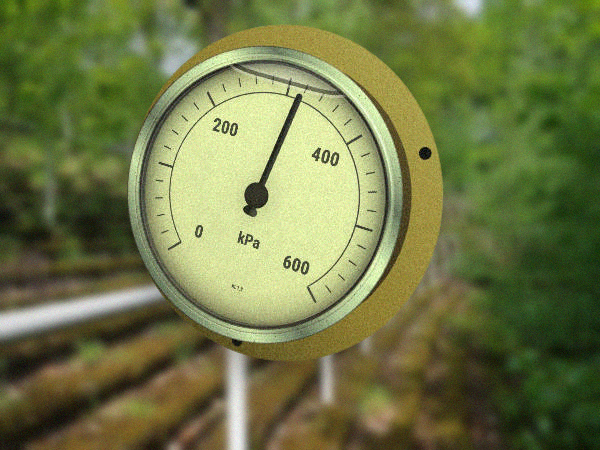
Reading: kPa 320
